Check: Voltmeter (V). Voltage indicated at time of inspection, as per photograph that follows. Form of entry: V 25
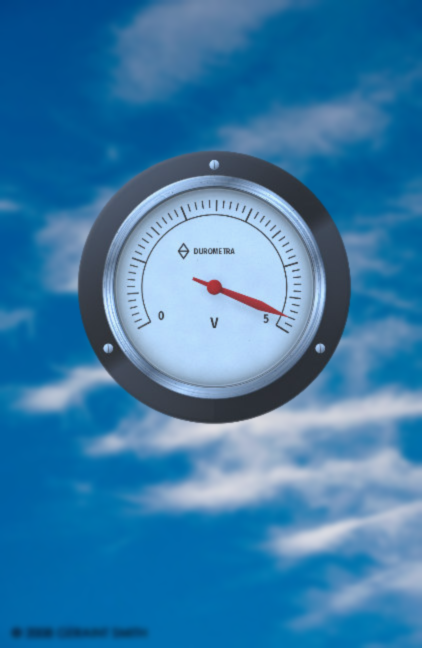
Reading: V 4.8
